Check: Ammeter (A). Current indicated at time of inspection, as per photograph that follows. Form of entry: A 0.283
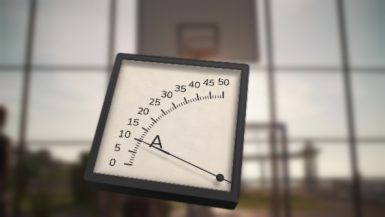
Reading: A 10
